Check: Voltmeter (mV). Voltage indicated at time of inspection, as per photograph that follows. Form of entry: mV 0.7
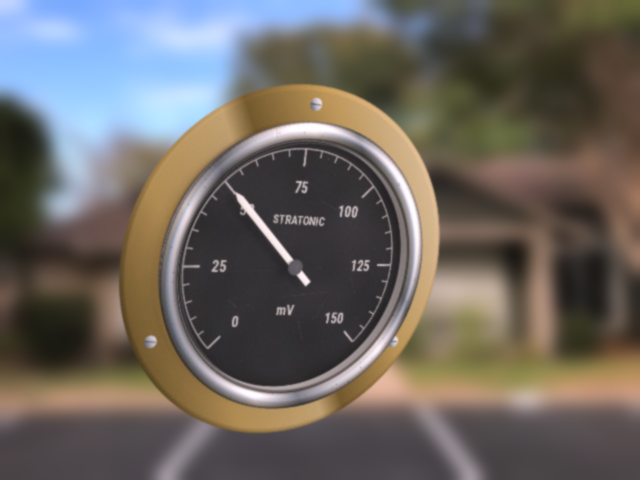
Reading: mV 50
